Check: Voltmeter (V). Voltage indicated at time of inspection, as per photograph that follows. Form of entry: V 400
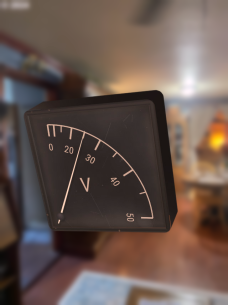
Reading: V 25
